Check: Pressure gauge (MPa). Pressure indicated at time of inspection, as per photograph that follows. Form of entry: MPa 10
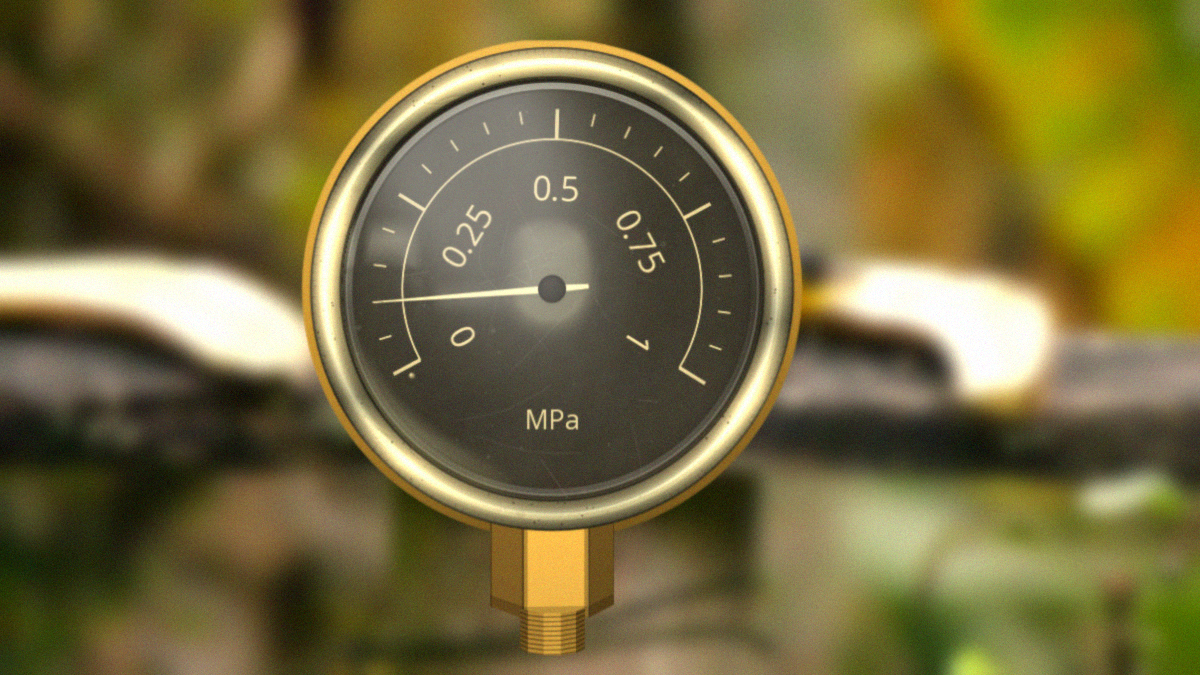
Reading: MPa 0.1
